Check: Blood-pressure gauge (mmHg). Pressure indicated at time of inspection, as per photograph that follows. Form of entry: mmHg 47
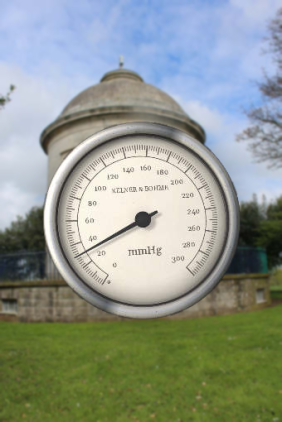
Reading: mmHg 30
